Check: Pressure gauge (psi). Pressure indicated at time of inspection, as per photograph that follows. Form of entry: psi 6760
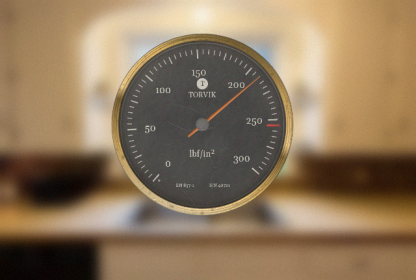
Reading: psi 210
